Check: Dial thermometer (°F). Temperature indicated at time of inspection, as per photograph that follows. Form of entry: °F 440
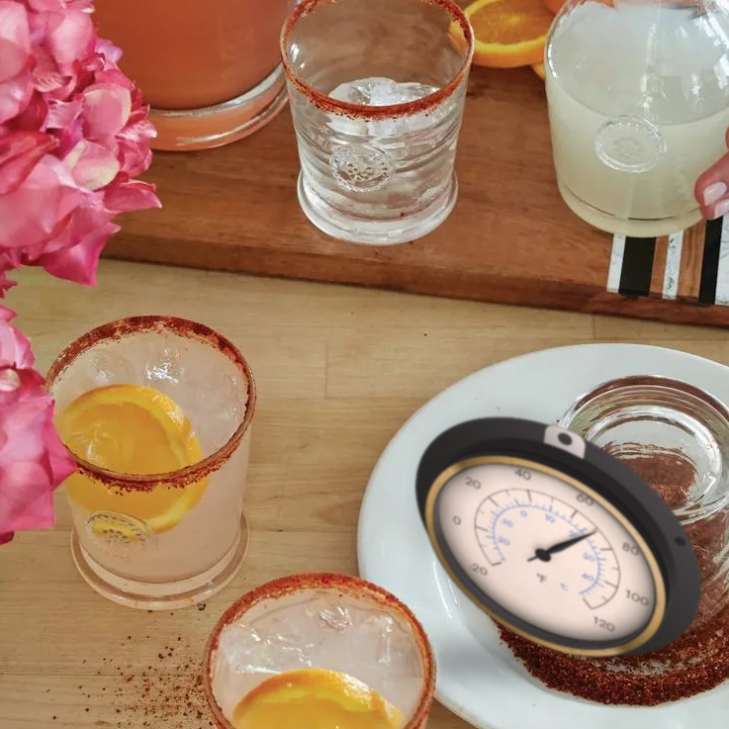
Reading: °F 70
